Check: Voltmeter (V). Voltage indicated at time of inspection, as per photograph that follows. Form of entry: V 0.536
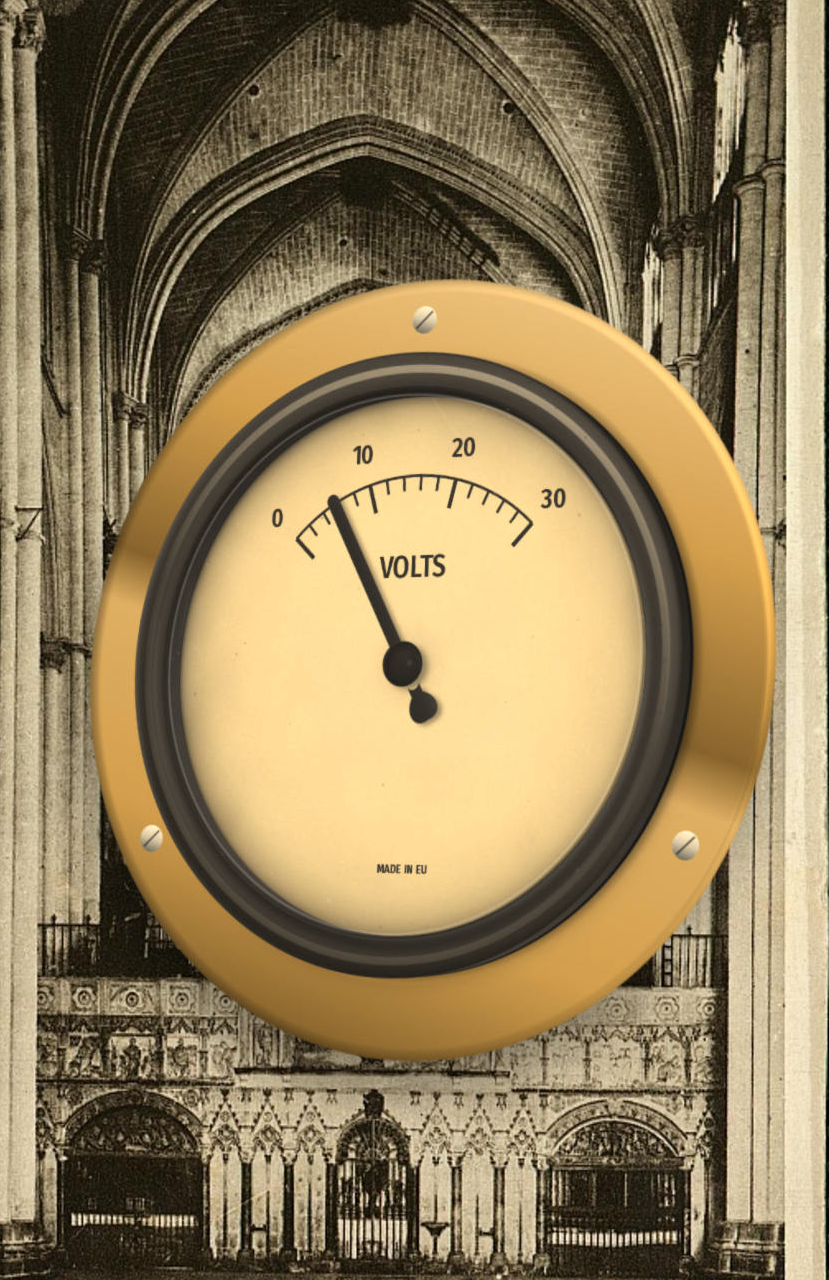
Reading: V 6
